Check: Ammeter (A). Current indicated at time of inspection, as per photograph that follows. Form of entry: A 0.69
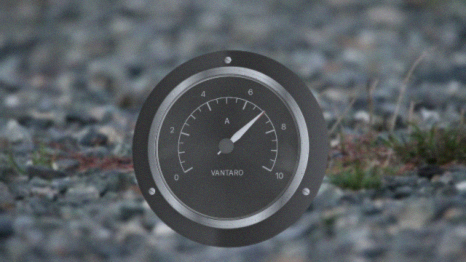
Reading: A 7
